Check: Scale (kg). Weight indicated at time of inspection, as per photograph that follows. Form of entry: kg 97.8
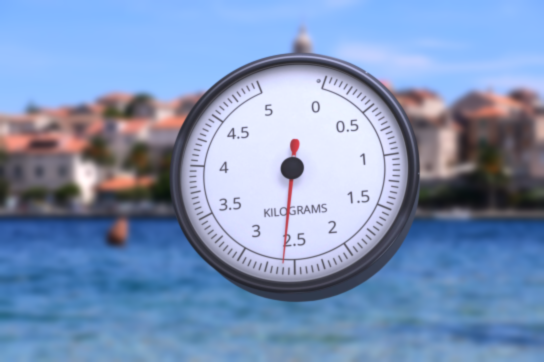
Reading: kg 2.6
